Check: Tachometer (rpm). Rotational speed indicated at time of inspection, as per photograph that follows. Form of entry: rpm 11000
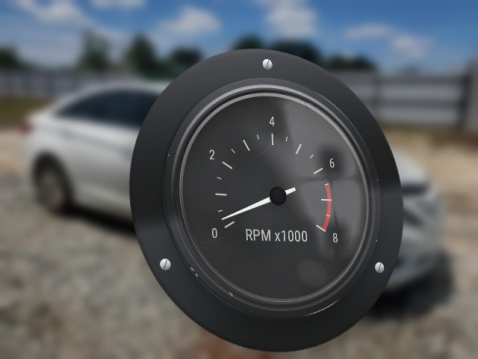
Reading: rpm 250
